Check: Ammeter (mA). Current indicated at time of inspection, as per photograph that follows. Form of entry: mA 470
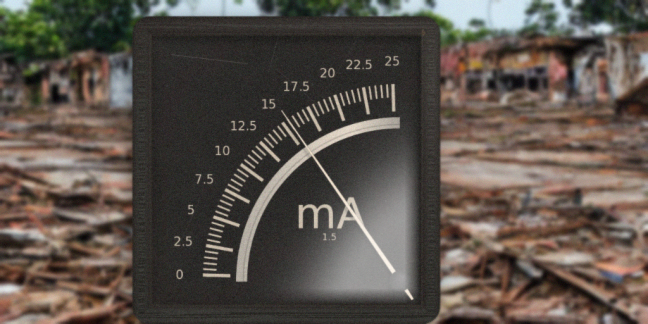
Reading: mA 15.5
